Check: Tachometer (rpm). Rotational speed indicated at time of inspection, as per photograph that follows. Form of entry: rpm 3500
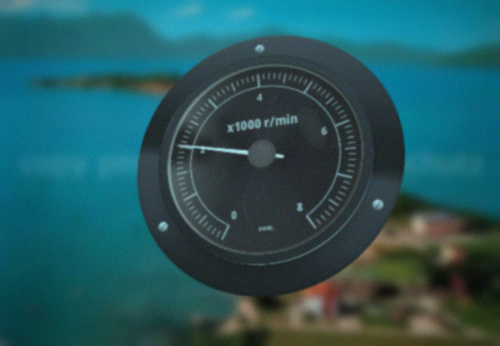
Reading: rpm 2000
